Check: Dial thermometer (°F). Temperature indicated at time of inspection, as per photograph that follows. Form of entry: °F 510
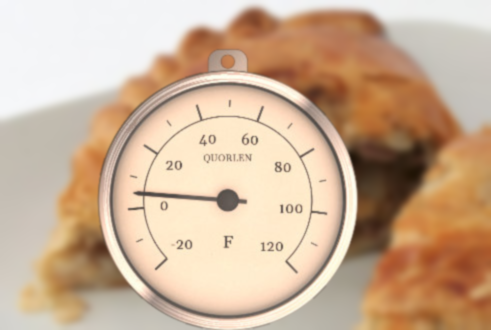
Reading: °F 5
